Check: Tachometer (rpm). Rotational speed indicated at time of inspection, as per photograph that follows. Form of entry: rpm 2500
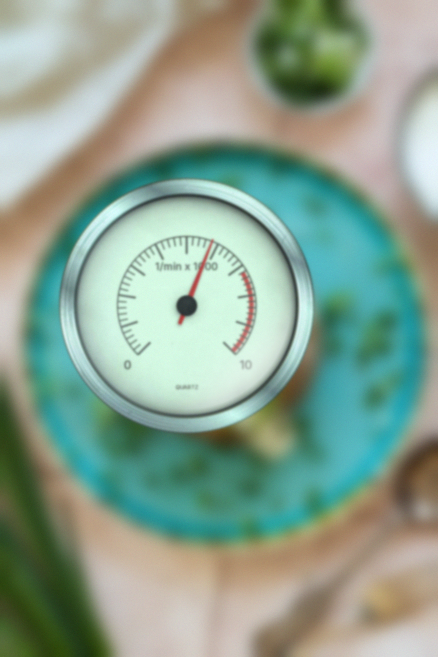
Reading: rpm 5800
